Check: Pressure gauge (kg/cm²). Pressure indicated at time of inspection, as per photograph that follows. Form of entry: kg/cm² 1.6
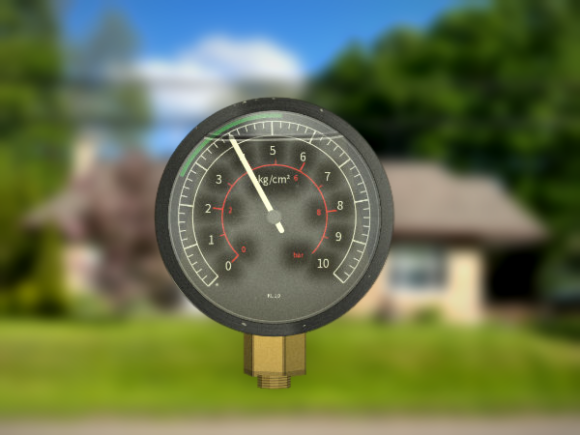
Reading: kg/cm² 4
